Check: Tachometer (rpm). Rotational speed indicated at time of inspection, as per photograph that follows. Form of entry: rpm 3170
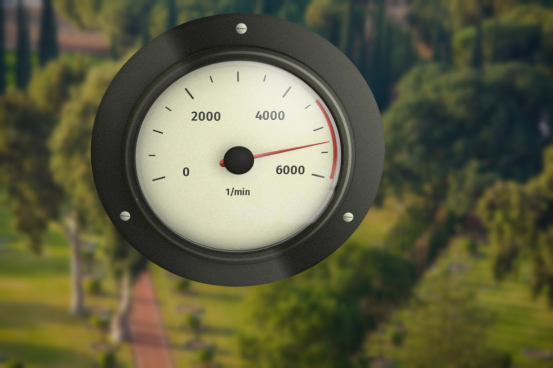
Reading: rpm 5250
